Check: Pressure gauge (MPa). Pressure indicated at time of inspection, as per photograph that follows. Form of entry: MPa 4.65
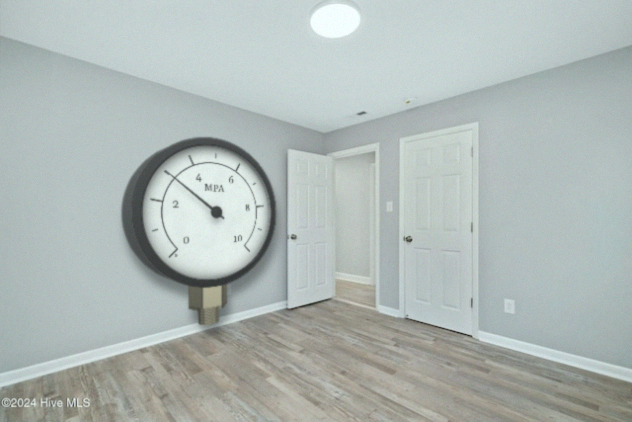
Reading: MPa 3
